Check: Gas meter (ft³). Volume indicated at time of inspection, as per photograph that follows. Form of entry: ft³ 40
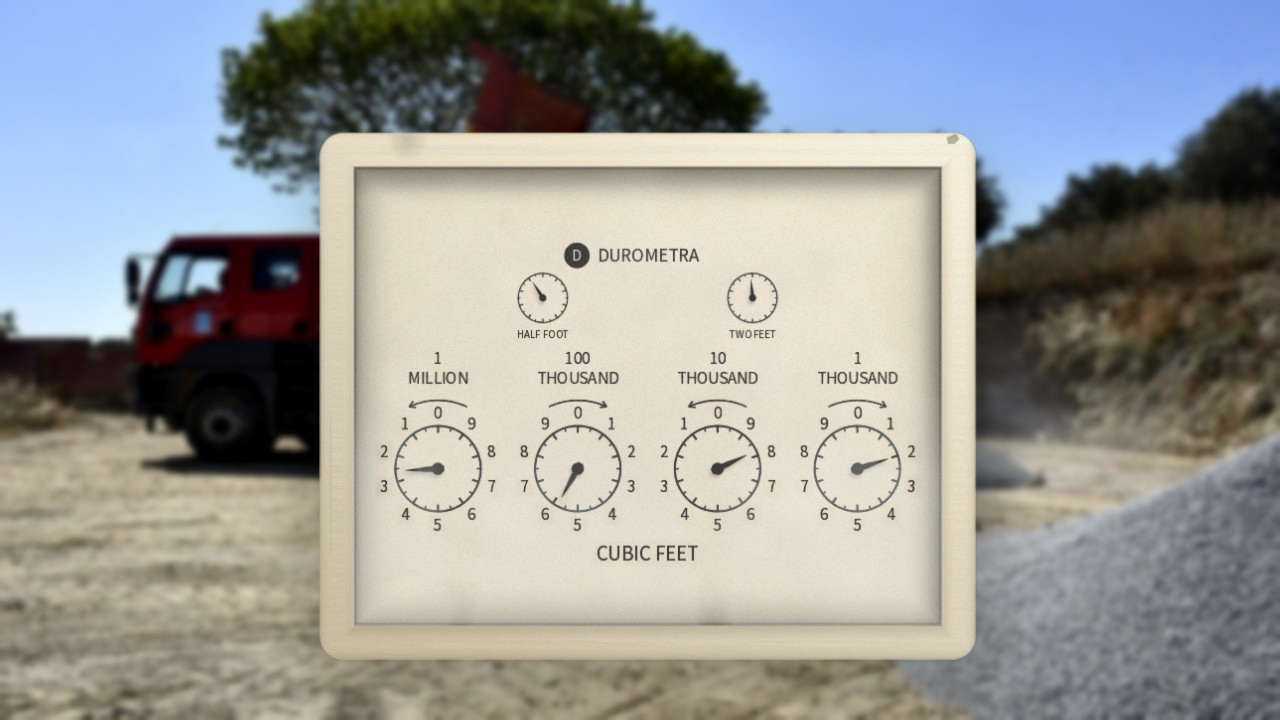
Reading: ft³ 258200
